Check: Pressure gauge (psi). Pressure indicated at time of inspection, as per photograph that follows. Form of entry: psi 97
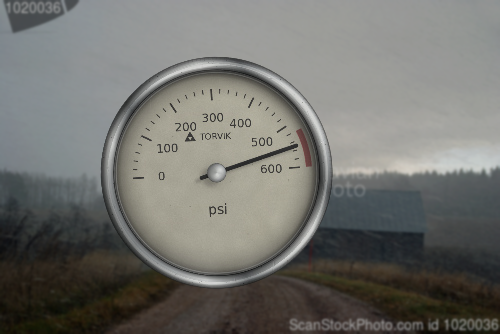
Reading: psi 550
